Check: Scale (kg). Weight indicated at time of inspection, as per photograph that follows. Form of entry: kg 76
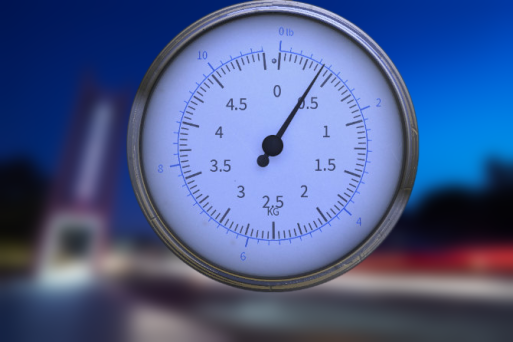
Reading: kg 0.4
